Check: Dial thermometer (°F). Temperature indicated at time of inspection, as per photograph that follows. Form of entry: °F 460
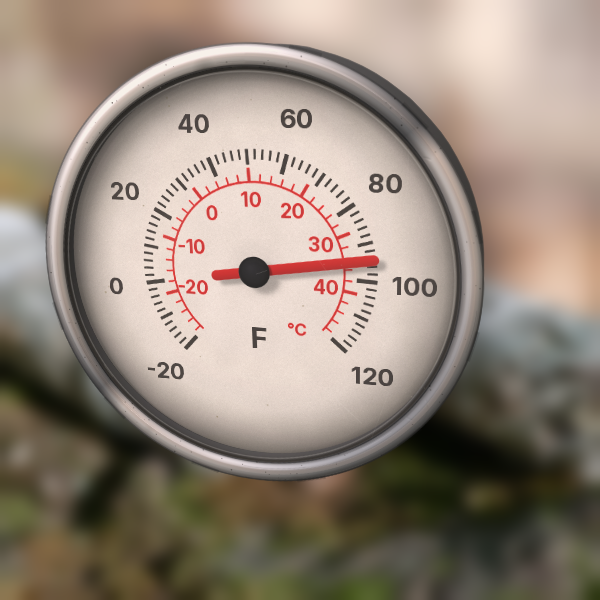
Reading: °F 94
